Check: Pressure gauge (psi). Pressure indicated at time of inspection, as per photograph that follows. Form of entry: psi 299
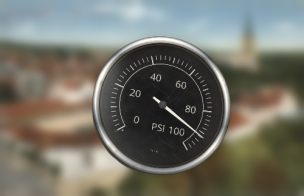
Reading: psi 92
